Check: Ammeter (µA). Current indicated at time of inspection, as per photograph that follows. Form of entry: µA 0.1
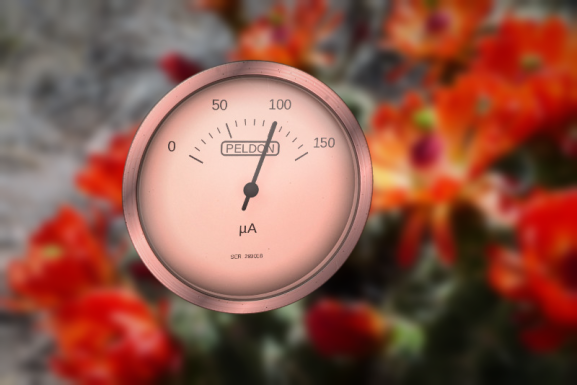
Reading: µA 100
